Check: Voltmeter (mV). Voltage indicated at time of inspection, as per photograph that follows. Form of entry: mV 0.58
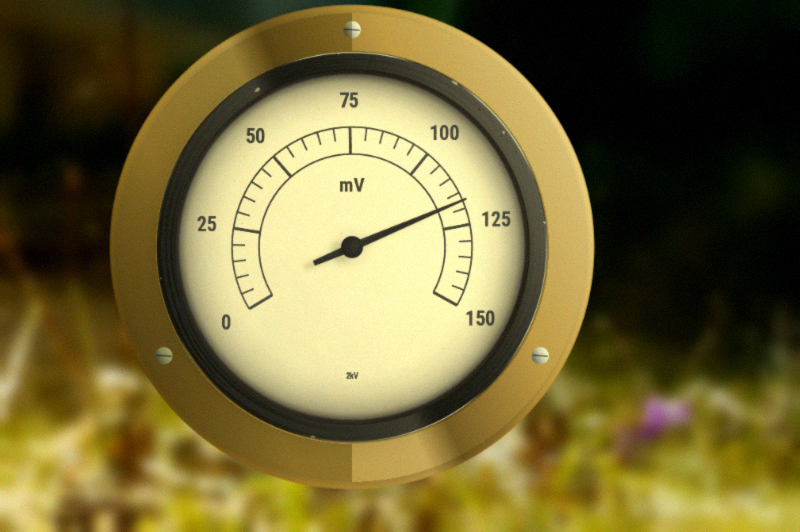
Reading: mV 117.5
